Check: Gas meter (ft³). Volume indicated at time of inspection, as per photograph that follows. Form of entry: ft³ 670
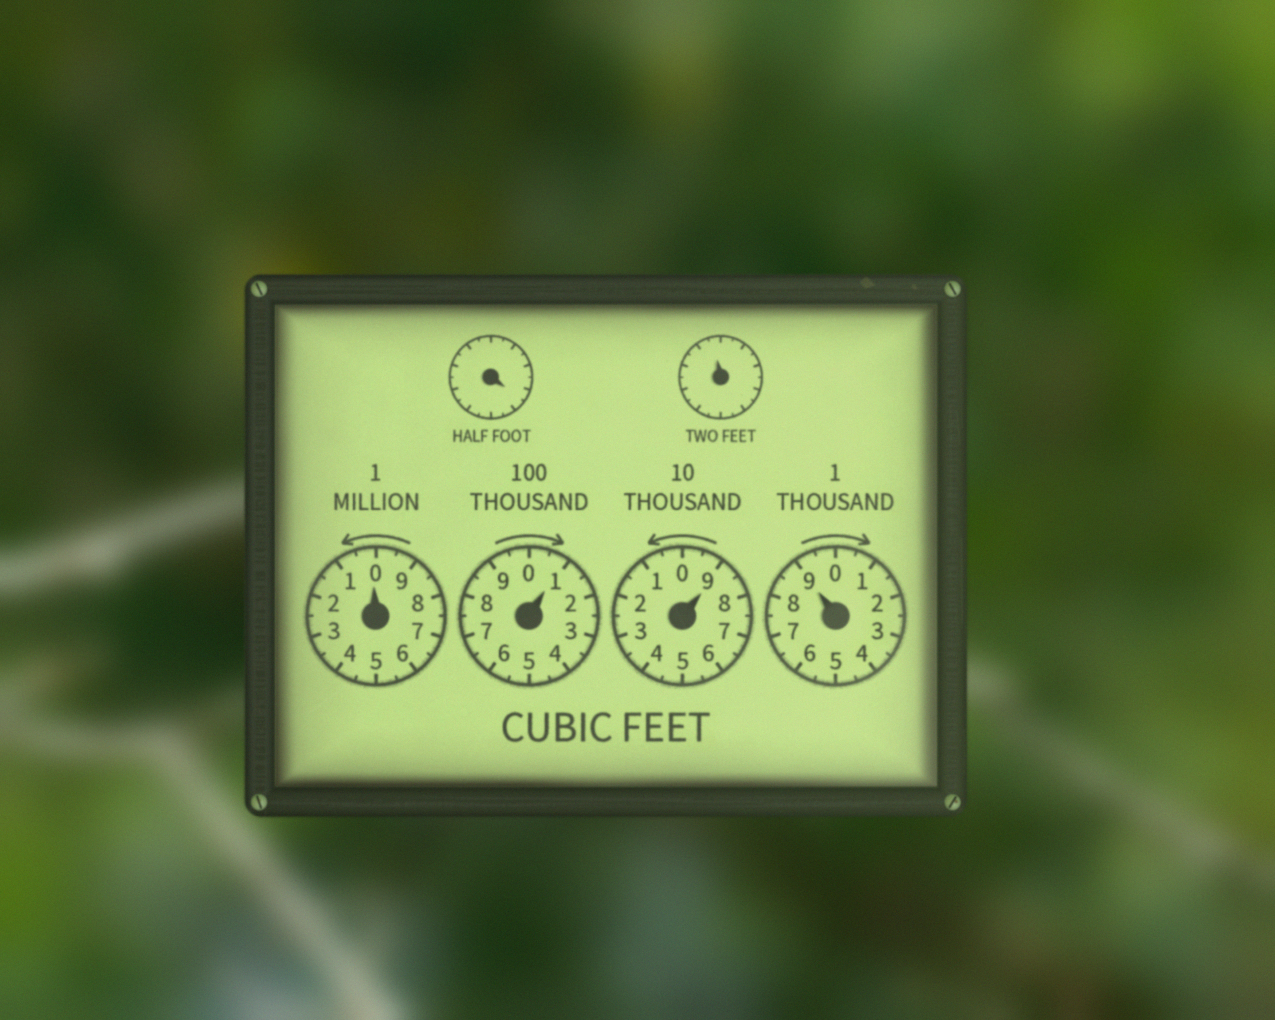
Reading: ft³ 8900
